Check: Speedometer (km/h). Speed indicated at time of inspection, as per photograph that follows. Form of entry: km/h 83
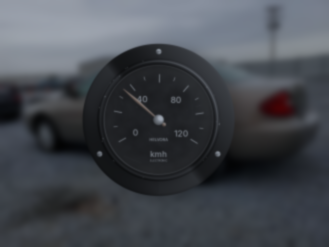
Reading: km/h 35
